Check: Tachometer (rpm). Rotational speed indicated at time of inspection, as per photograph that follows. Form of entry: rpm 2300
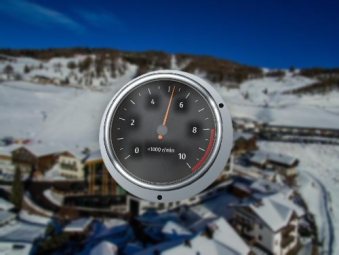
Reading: rpm 5250
